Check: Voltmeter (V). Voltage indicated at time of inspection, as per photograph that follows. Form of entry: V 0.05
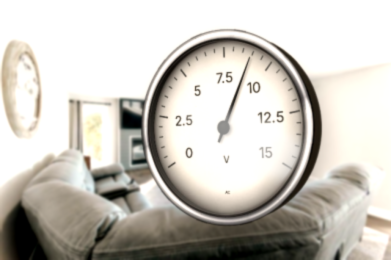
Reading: V 9
